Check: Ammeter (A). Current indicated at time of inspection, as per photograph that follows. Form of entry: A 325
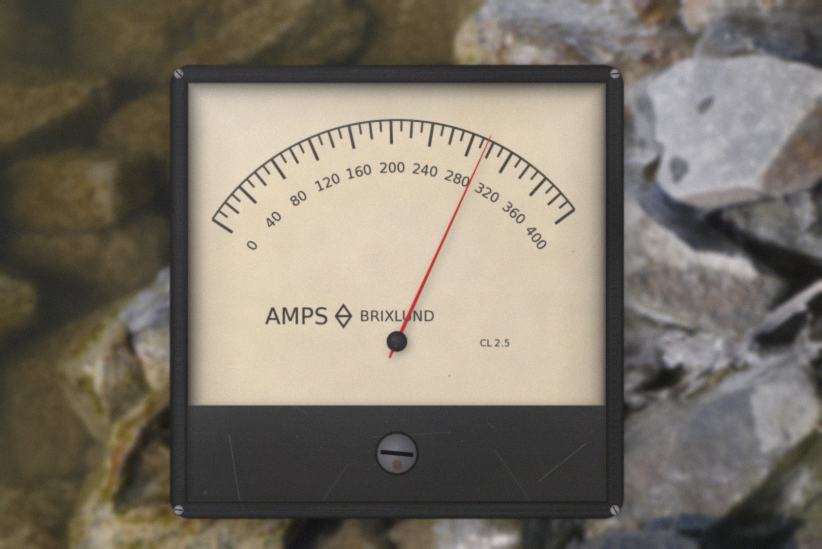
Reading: A 295
